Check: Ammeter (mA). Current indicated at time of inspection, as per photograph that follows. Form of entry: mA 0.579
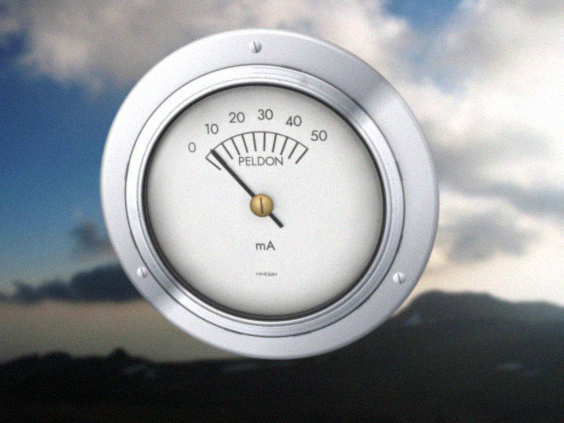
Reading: mA 5
